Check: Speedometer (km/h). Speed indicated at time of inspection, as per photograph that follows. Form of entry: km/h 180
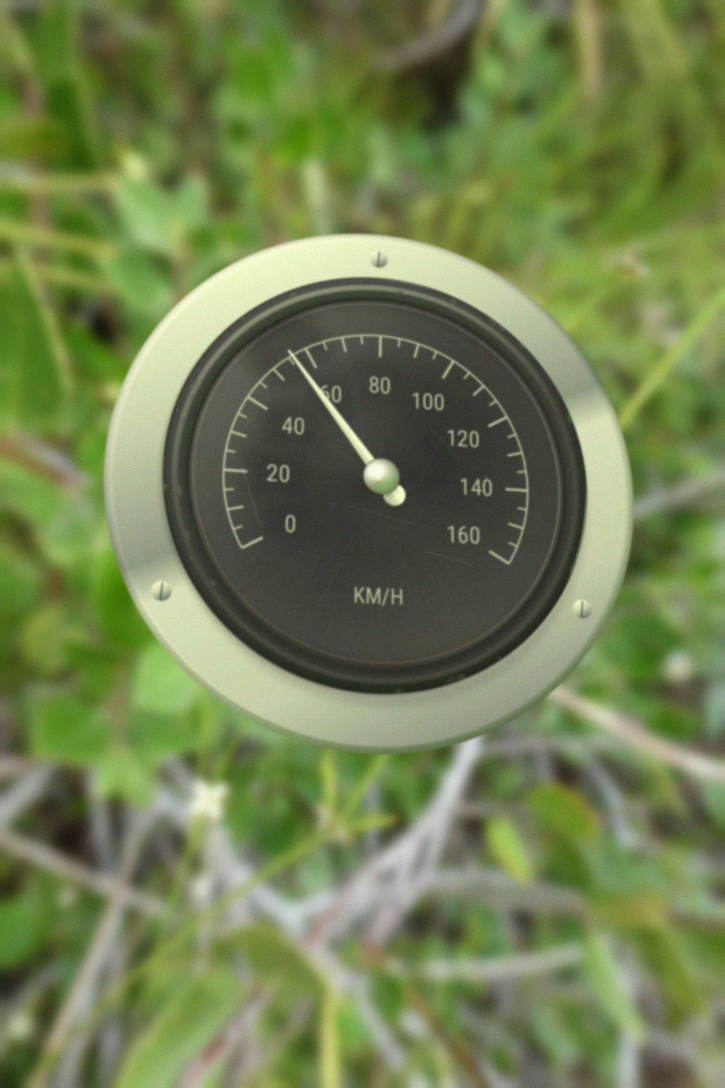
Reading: km/h 55
